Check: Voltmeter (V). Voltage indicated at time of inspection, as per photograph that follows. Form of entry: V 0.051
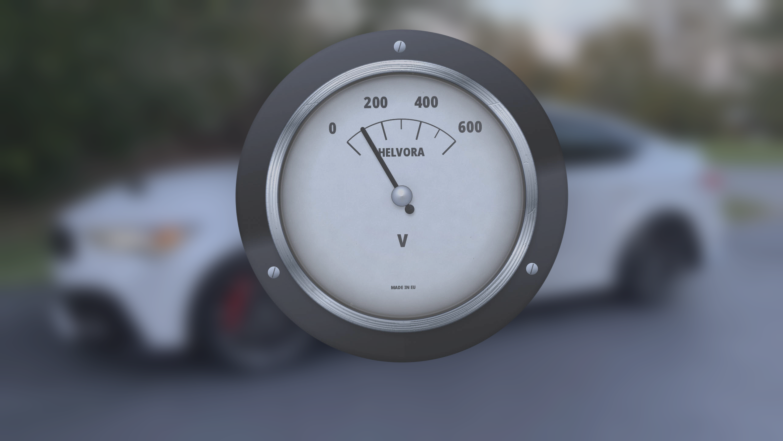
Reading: V 100
